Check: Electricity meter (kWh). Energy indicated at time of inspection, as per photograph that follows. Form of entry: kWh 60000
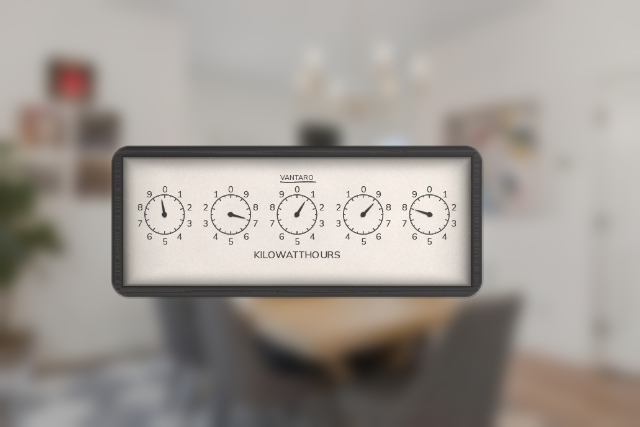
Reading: kWh 97088
